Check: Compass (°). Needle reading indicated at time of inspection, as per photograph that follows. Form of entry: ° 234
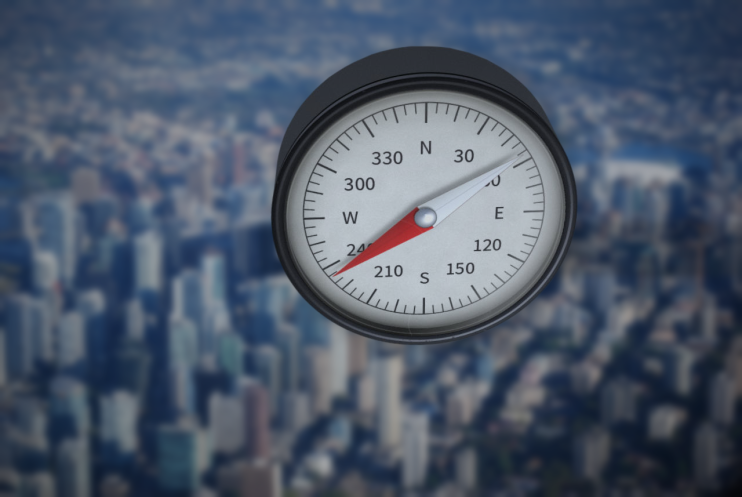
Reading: ° 235
